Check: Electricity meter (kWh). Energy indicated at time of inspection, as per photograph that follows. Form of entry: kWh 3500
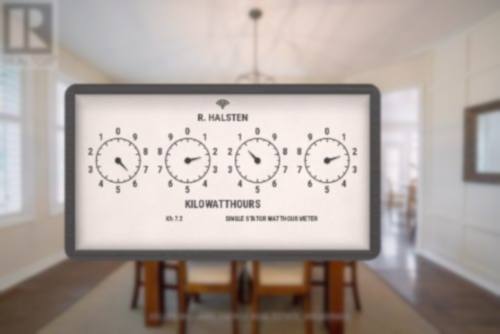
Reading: kWh 6212
